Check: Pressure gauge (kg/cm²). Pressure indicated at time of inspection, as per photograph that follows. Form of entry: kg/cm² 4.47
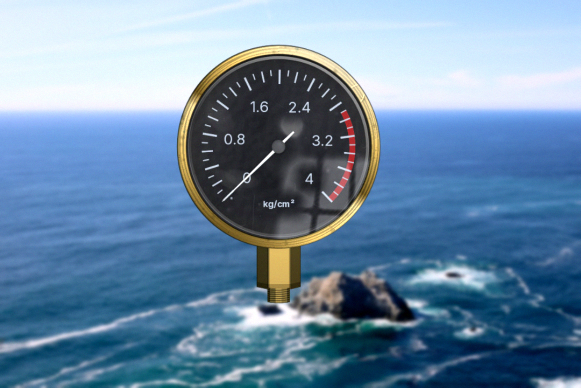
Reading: kg/cm² 0
